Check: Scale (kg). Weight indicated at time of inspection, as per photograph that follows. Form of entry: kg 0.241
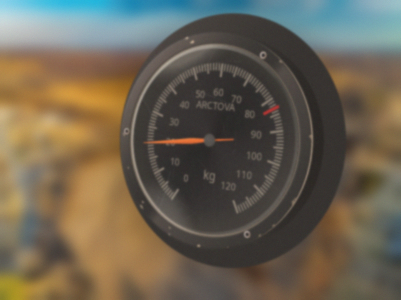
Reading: kg 20
